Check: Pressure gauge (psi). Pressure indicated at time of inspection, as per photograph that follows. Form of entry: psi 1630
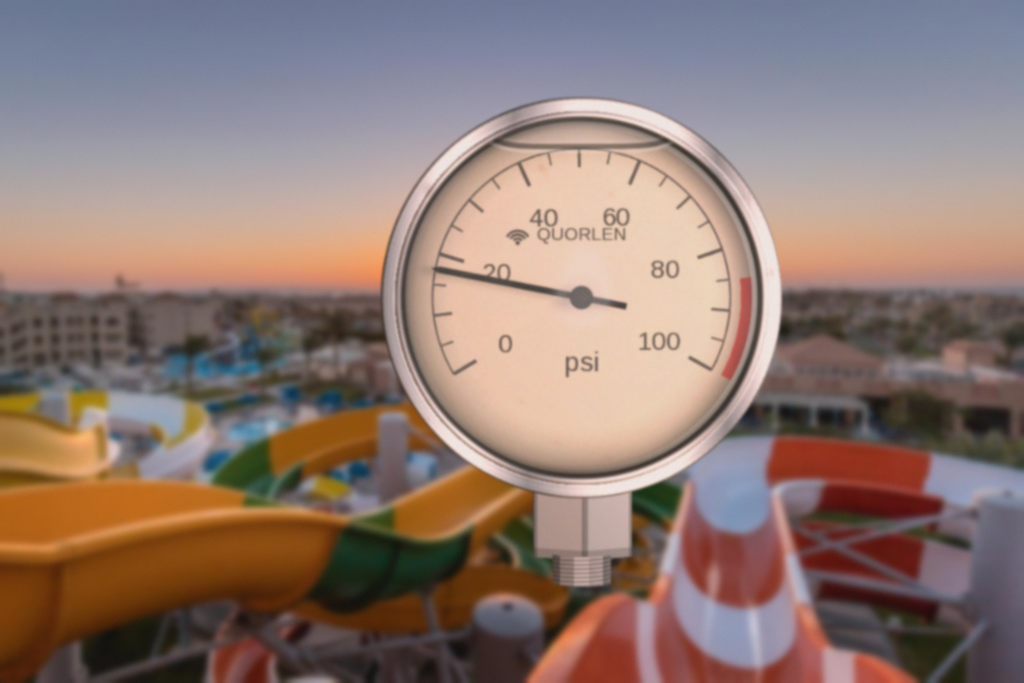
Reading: psi 17.5
